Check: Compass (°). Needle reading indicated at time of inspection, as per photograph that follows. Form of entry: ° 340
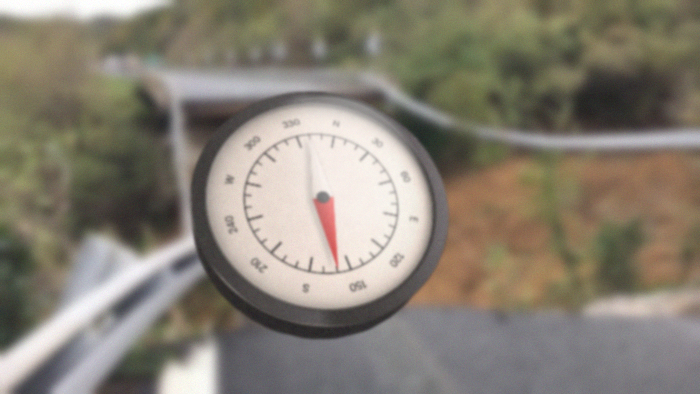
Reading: ° 160
